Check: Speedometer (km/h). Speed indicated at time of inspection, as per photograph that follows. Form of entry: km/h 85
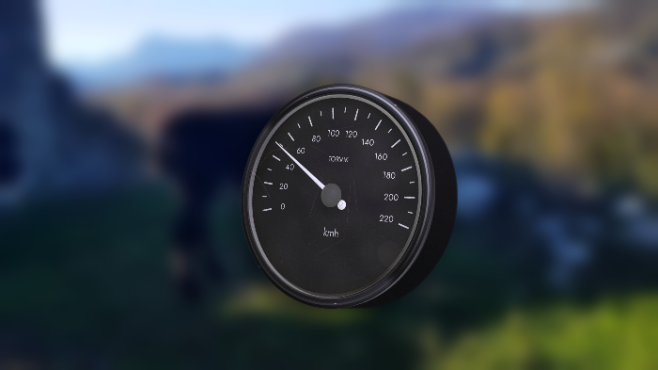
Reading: km/h 50
